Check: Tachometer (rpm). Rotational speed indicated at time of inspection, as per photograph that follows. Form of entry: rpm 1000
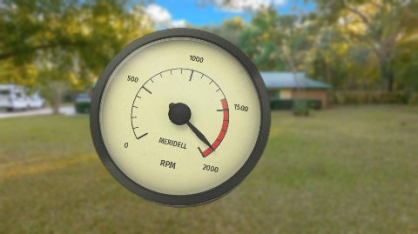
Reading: rpm 1900
